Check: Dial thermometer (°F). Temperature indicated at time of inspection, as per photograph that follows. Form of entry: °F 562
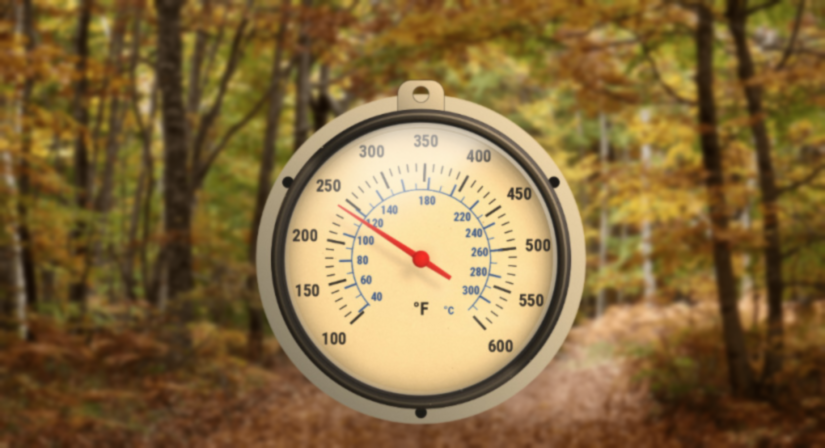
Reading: °F 240
